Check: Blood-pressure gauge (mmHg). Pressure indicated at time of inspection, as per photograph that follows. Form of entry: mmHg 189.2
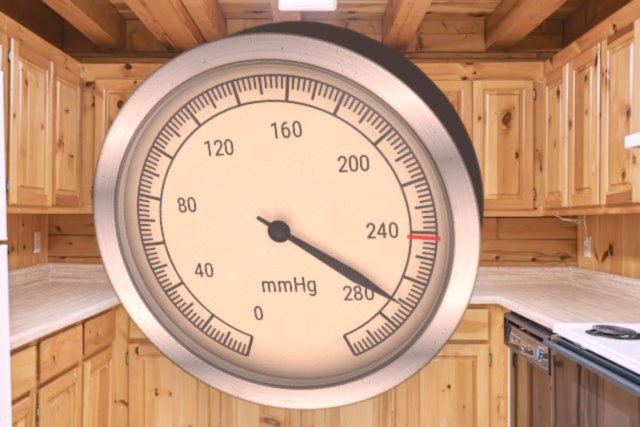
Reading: mmHg 270
